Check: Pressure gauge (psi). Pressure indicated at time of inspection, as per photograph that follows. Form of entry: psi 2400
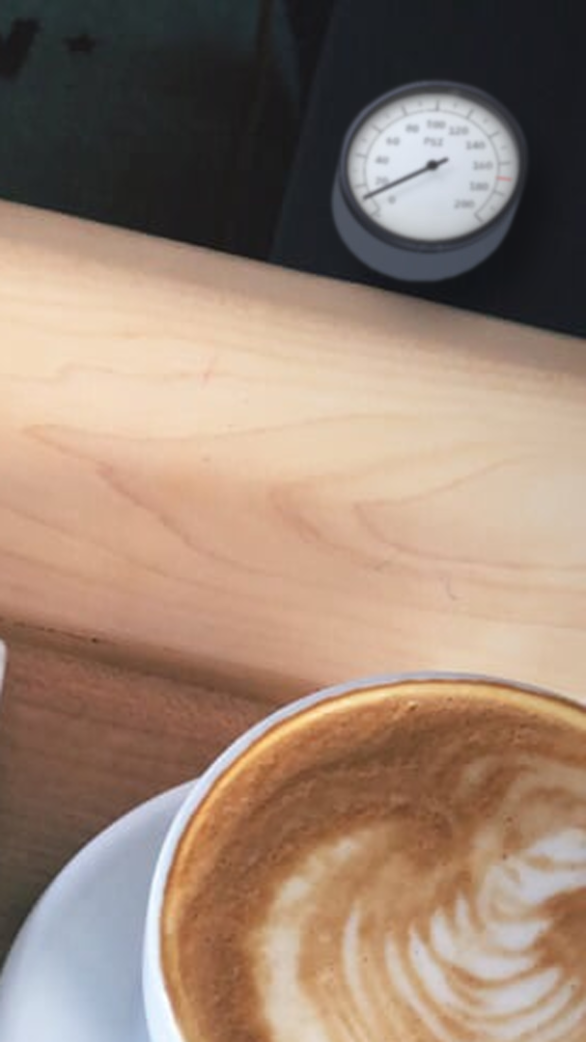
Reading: psi 10
